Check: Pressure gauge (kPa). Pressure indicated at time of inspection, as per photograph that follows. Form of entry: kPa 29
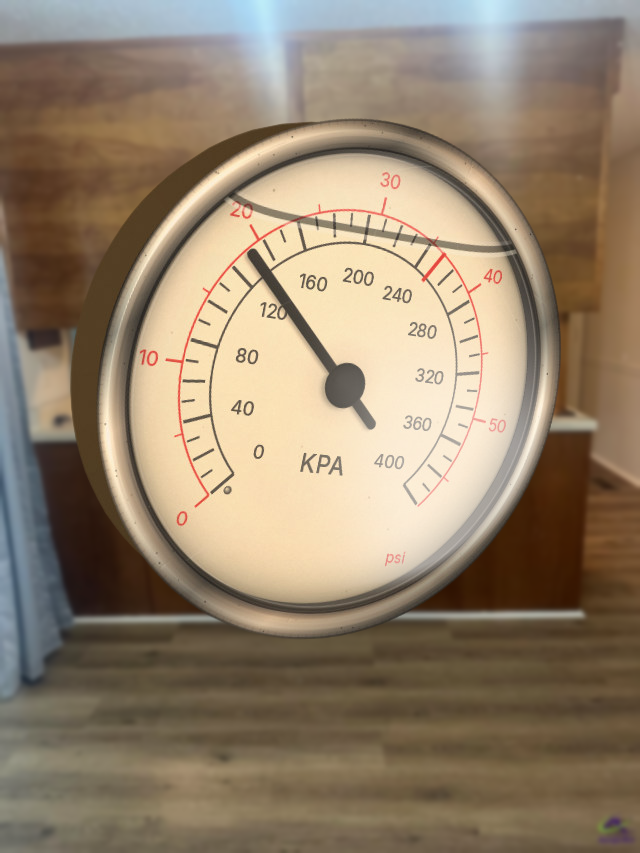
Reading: kPa 130
